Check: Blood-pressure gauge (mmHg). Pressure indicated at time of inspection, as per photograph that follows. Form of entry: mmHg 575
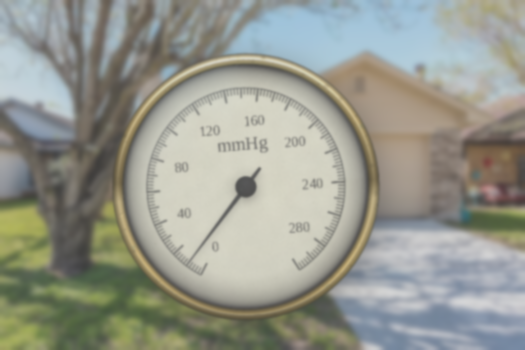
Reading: mmHg 10
